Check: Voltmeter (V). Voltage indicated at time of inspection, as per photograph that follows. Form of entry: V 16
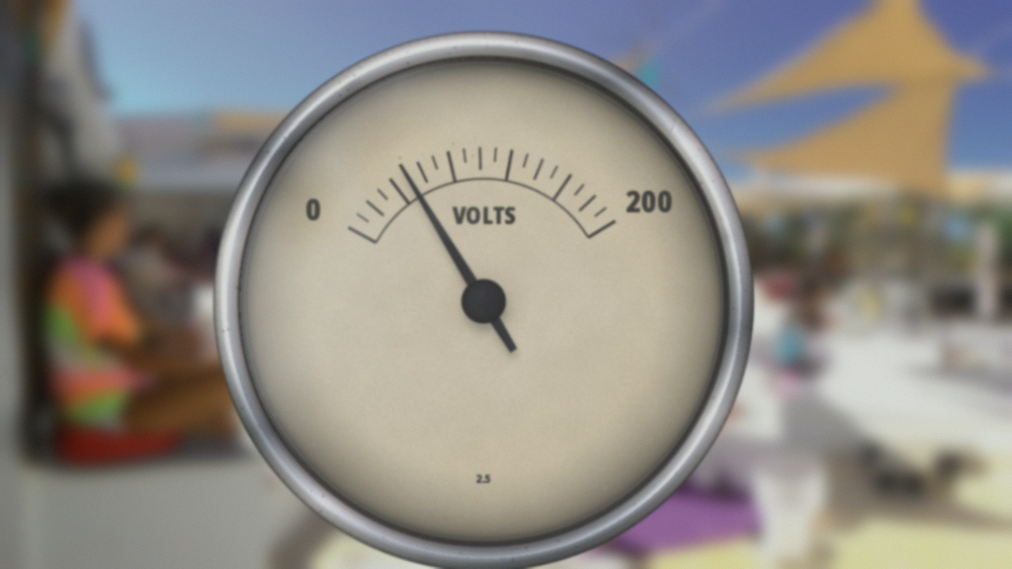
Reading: V 50
